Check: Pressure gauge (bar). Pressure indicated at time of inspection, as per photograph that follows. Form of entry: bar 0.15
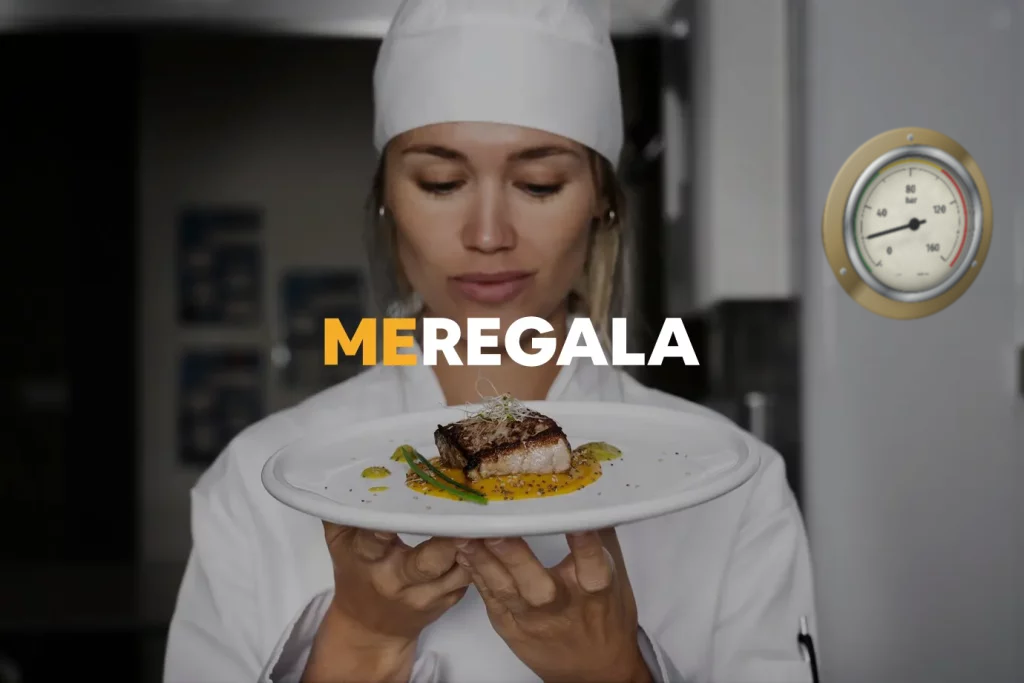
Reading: bar 20
